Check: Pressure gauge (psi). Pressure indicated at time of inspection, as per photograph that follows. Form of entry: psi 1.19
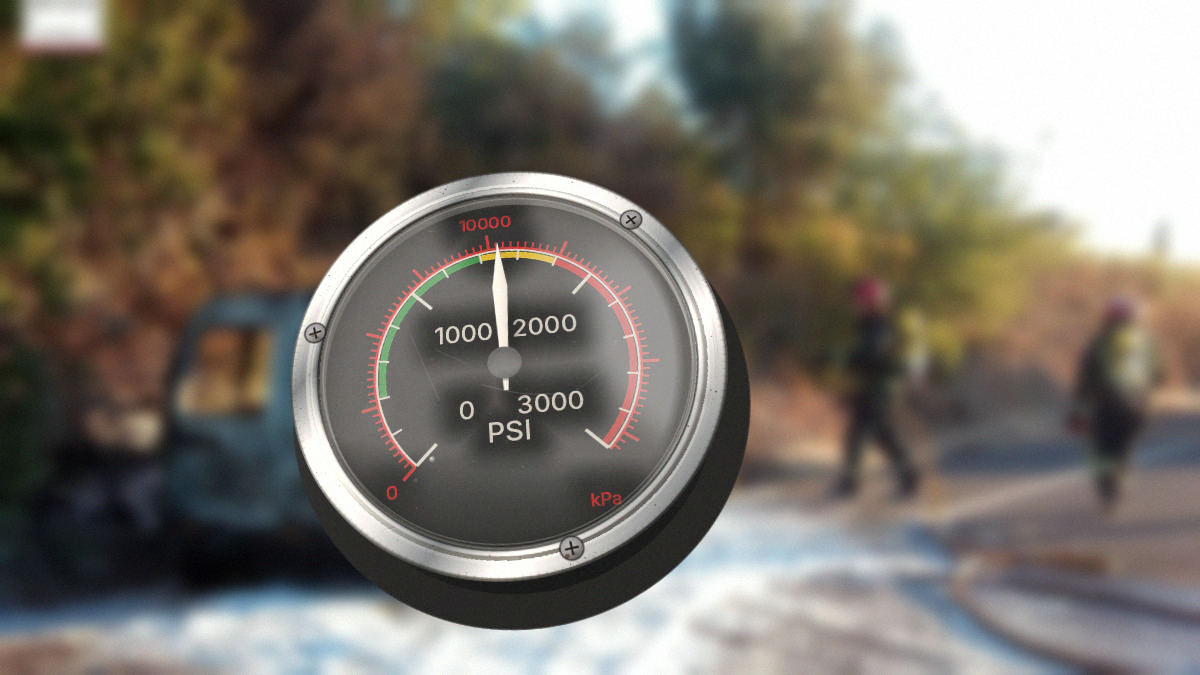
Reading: psi 1500
